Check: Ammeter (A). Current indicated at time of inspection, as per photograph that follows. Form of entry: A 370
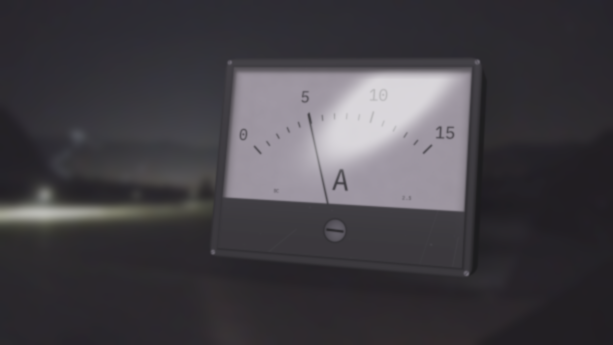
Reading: A 5
